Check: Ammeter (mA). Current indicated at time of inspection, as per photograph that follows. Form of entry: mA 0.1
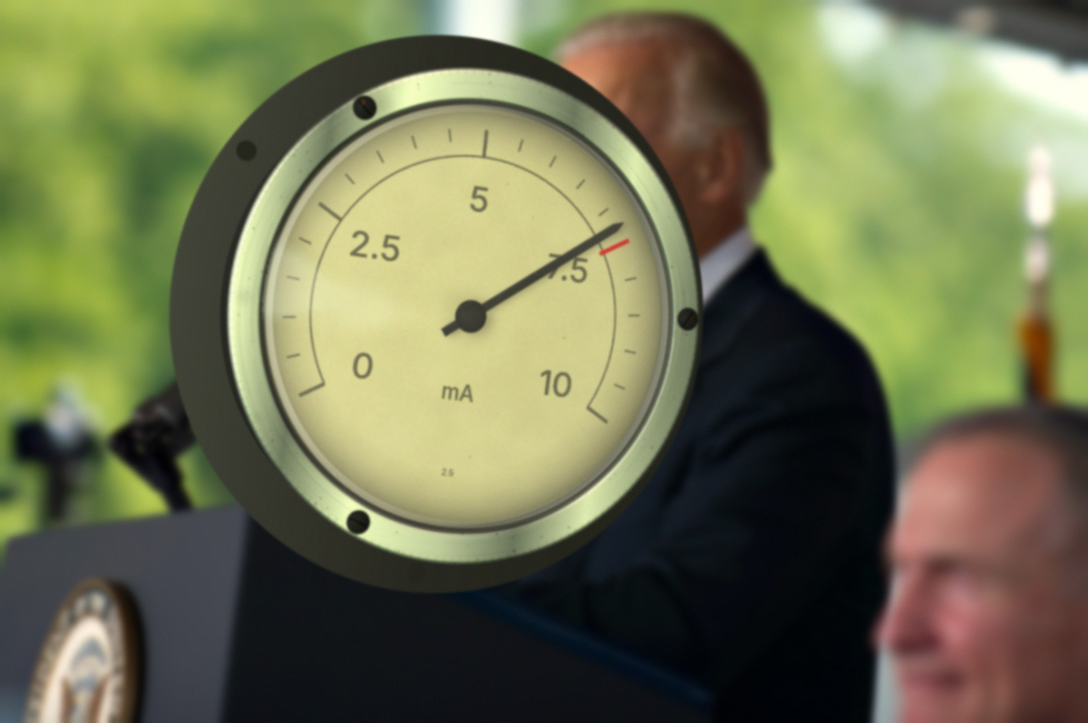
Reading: mA 7.25
